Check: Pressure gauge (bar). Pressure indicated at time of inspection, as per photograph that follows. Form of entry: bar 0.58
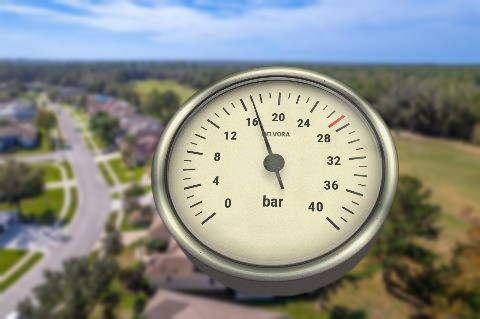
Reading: bar 17
